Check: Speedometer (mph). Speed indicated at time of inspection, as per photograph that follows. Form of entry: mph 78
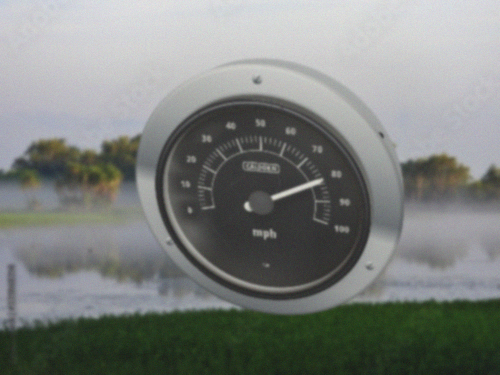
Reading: mph 80
